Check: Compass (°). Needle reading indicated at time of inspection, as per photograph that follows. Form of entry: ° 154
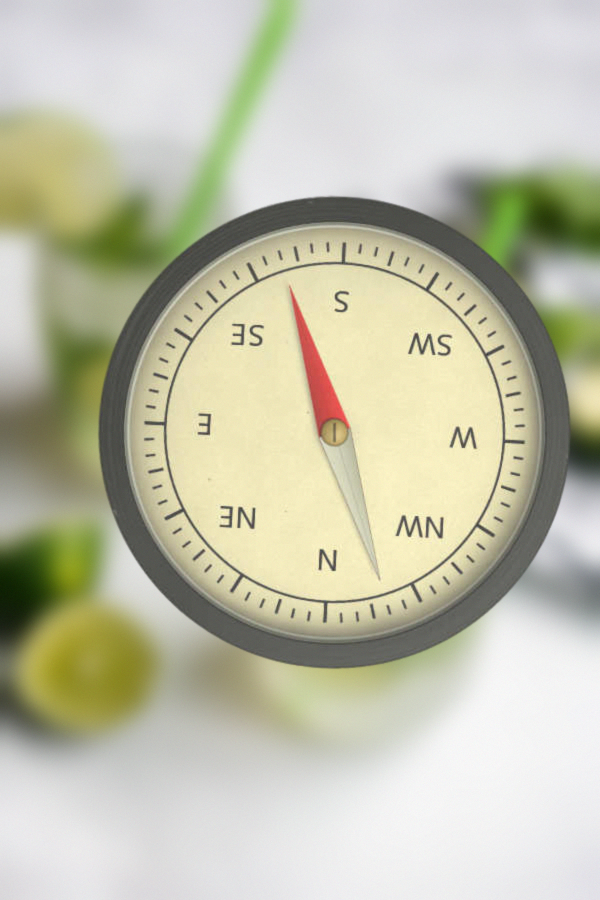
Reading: ° 160
